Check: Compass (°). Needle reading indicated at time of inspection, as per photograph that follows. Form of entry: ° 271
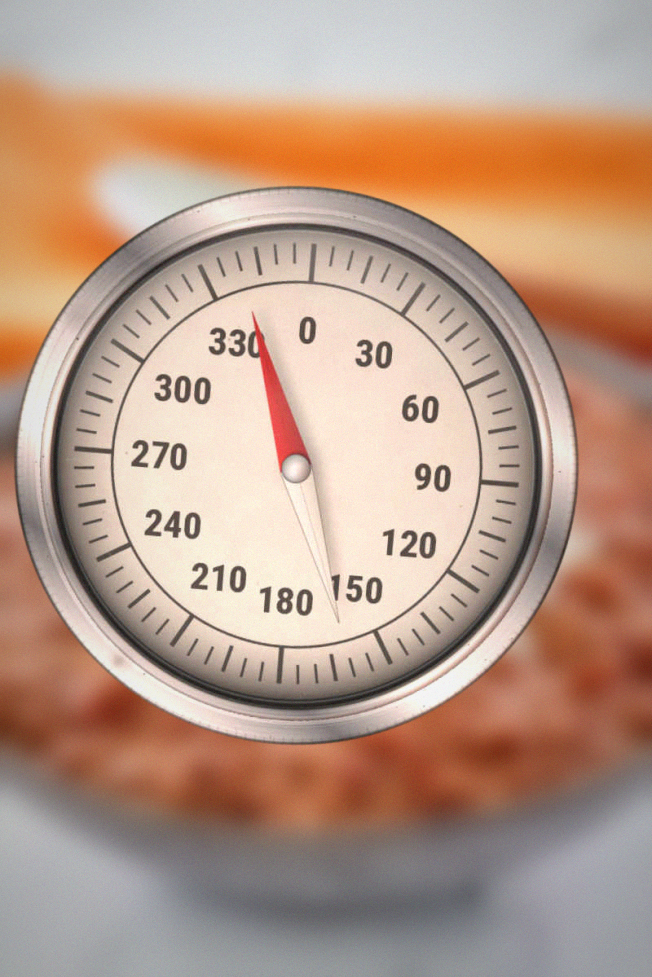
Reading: ° 340
